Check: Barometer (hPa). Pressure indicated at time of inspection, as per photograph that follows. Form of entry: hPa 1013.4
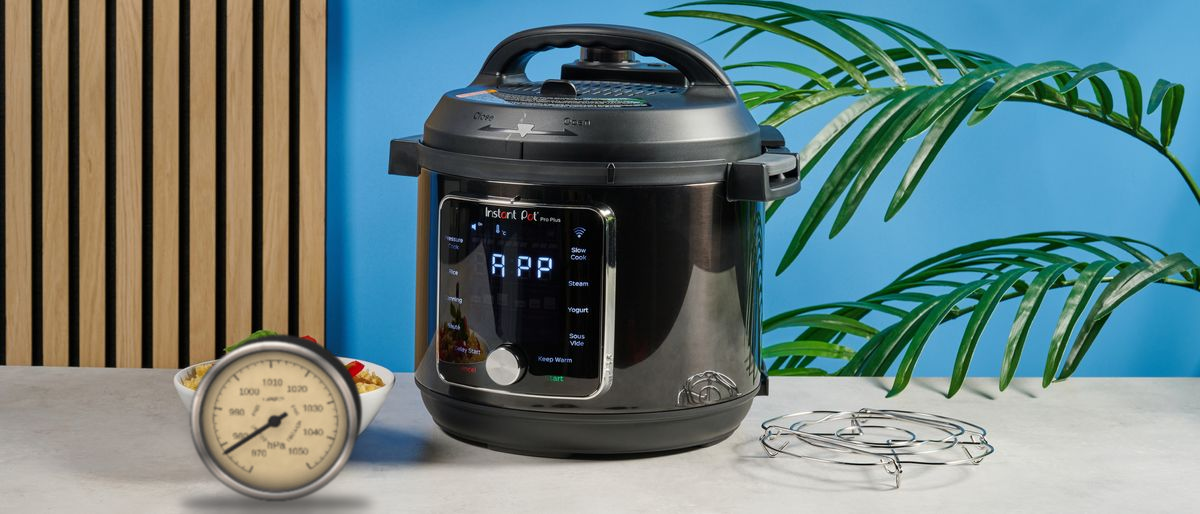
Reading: hPa 978
